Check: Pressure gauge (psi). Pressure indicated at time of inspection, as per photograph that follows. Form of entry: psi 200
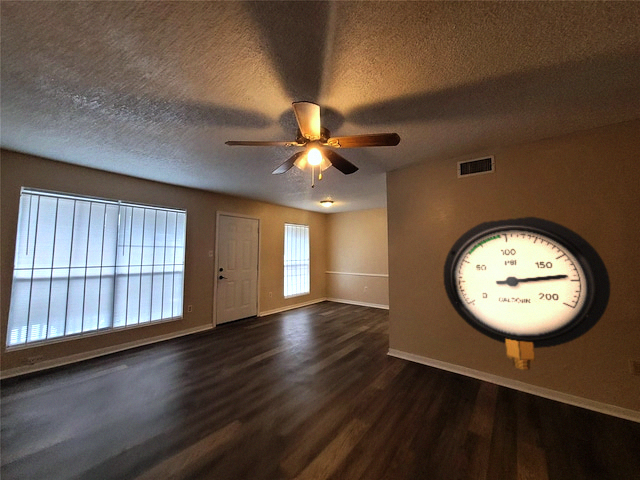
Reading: psi 170
